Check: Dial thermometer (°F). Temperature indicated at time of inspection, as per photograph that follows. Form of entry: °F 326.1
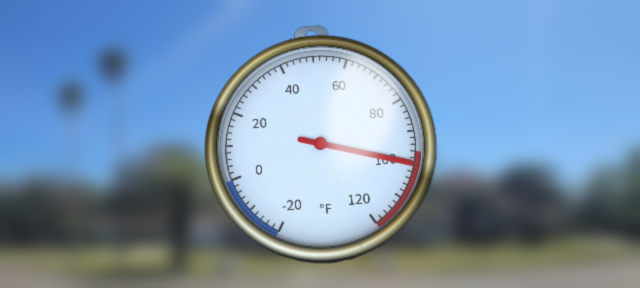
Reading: °F 100
